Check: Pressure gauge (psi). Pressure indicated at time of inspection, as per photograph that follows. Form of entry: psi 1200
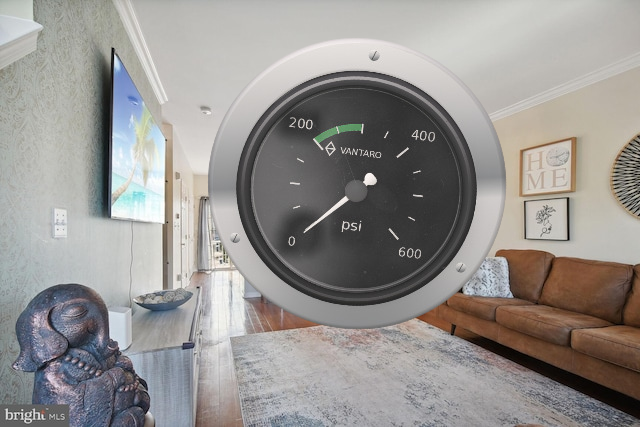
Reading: psi 0
